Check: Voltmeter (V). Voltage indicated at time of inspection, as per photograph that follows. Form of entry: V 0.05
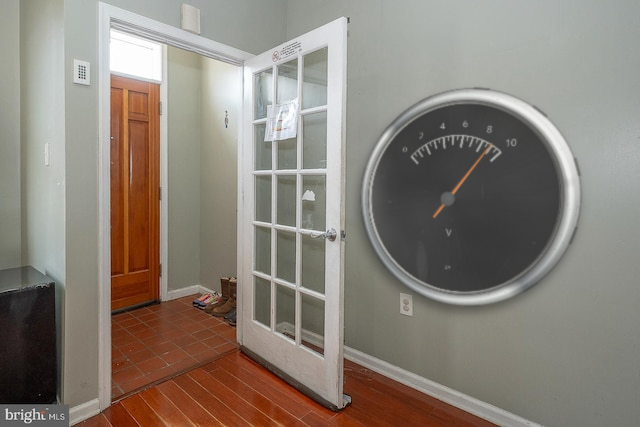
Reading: V 9
